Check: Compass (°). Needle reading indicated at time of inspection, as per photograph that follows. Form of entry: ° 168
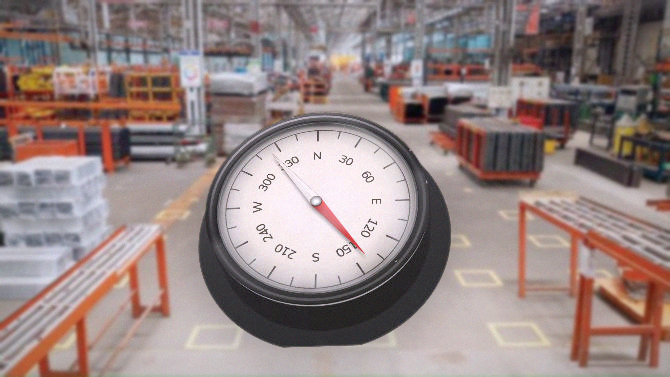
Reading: ° 142.5
